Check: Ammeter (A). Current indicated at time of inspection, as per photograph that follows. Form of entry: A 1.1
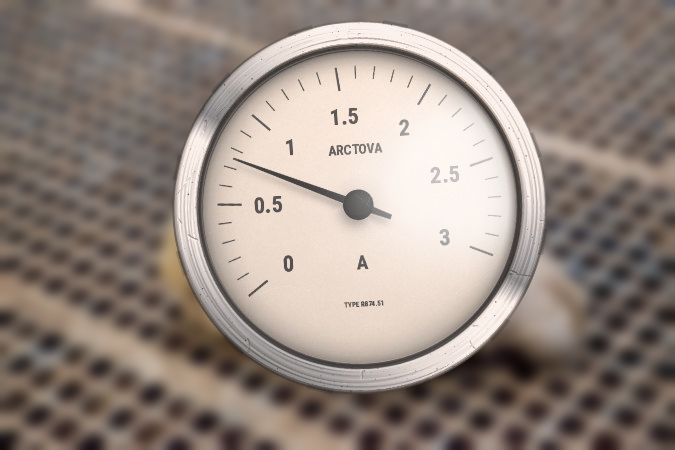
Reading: A 0.75
